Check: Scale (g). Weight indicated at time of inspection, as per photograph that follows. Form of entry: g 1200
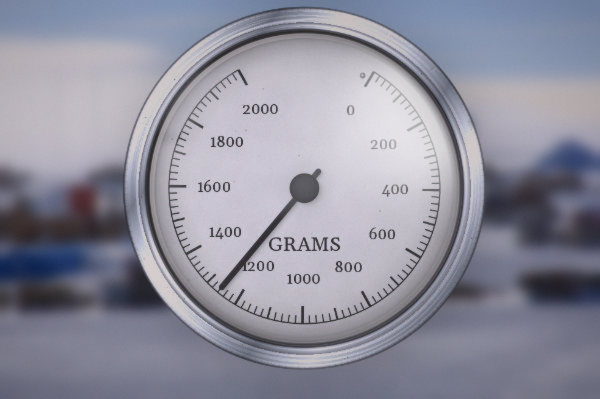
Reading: g 1260
